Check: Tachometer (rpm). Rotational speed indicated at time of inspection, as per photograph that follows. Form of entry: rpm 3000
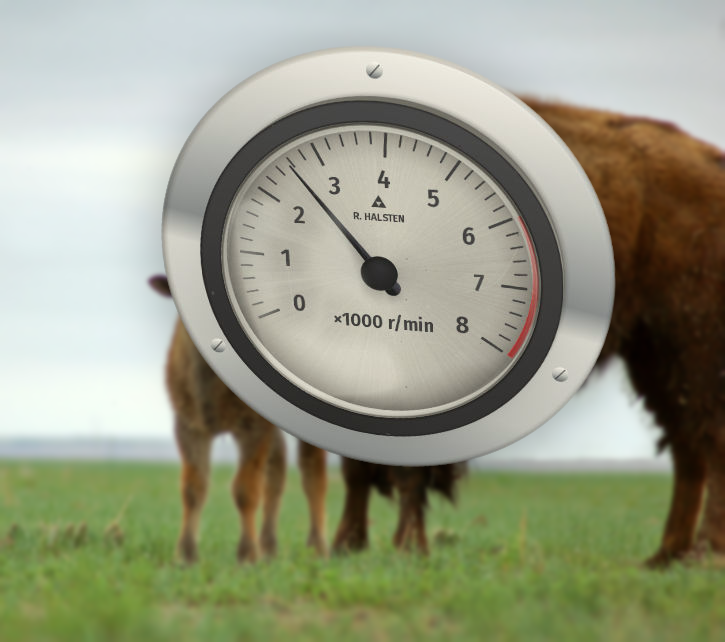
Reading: rpm 2600
